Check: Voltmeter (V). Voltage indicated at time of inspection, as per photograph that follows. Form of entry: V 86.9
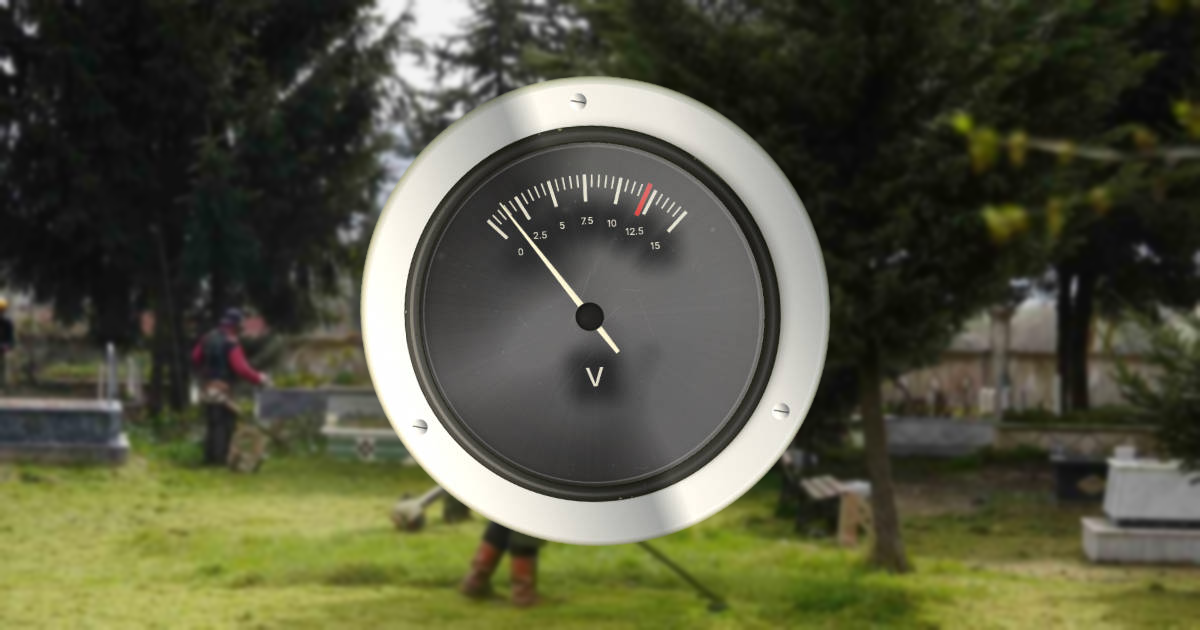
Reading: V 1.5
